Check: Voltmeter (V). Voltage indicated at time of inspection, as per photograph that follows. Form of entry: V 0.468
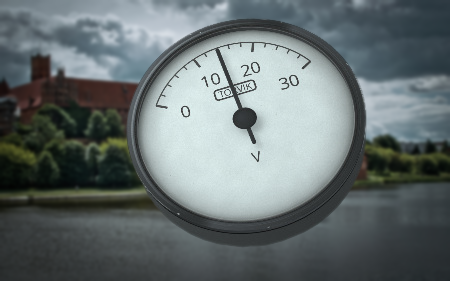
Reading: V 14
